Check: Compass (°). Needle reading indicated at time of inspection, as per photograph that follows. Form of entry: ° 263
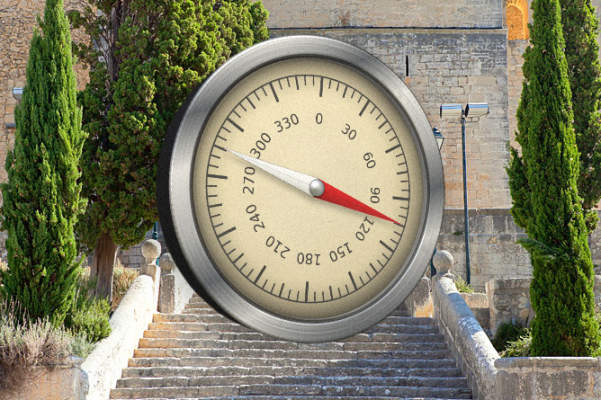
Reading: ° 105
